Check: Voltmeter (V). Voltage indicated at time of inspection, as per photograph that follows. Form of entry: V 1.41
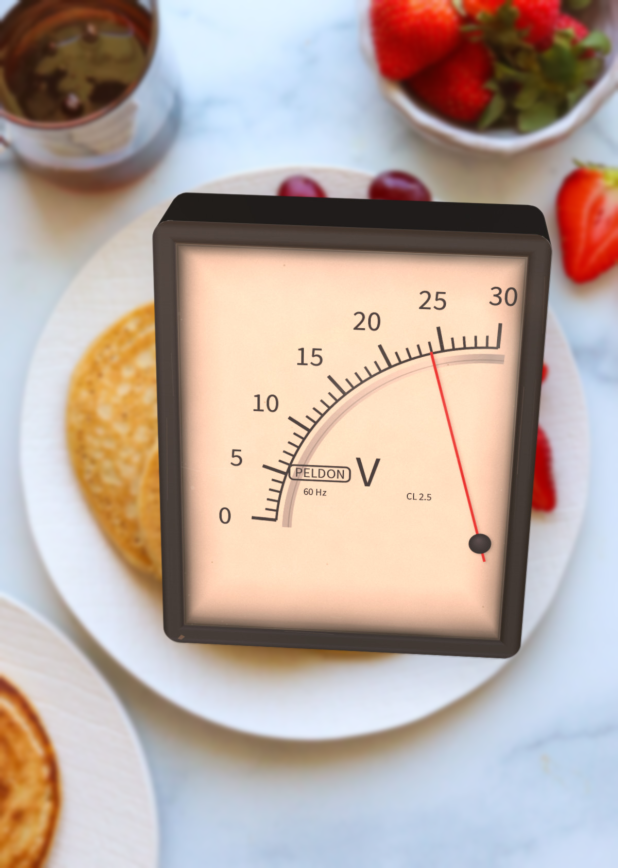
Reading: V 24
